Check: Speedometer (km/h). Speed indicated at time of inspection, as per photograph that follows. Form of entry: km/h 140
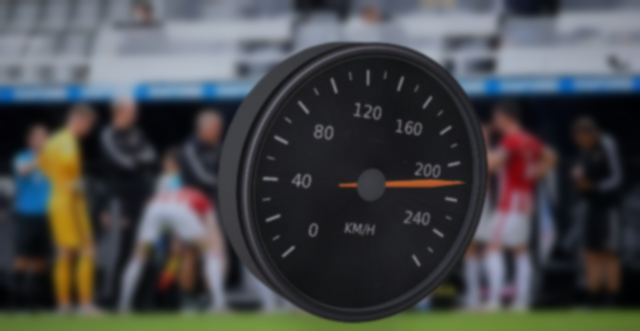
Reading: km/h 210
